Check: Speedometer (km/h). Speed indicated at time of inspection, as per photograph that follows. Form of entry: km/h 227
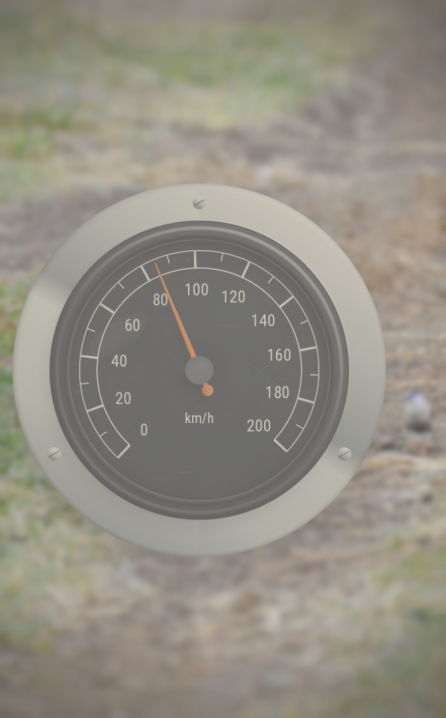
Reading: km/h 85
